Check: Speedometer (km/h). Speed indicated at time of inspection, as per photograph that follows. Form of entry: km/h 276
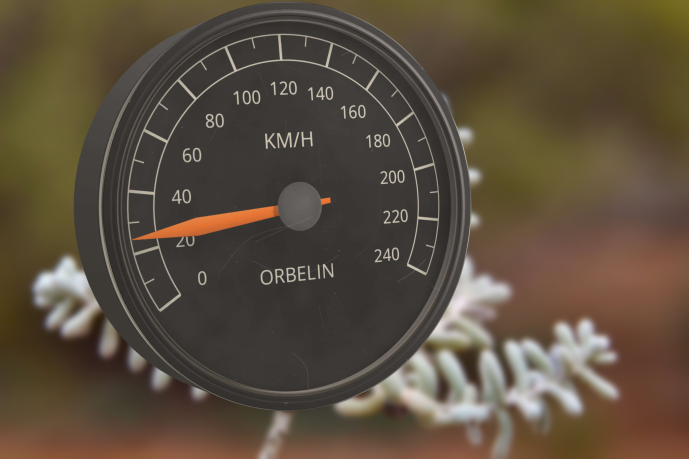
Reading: km/h 25
